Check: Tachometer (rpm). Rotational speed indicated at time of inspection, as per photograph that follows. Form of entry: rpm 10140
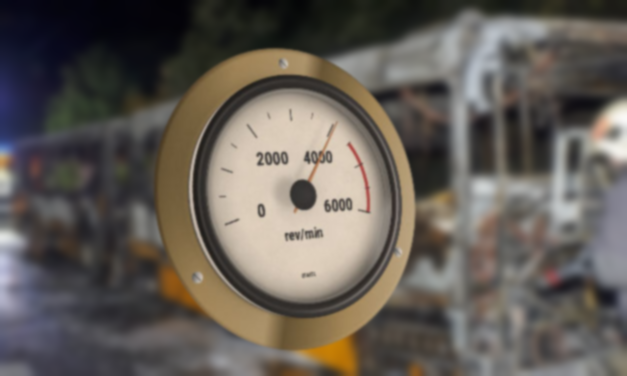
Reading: rpm 4000
